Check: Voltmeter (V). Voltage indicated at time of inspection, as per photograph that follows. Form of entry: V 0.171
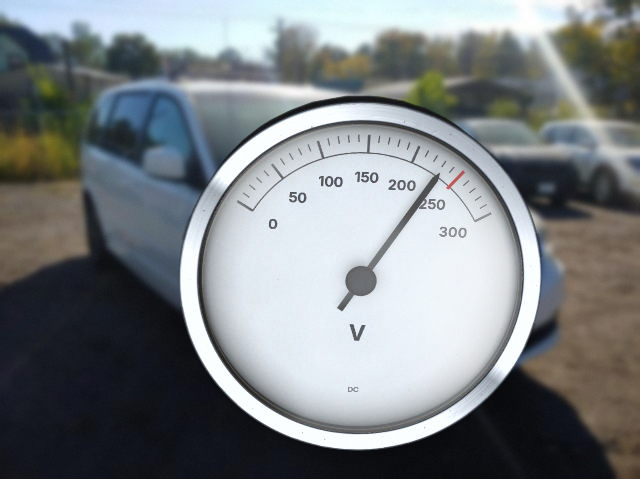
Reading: V 230
